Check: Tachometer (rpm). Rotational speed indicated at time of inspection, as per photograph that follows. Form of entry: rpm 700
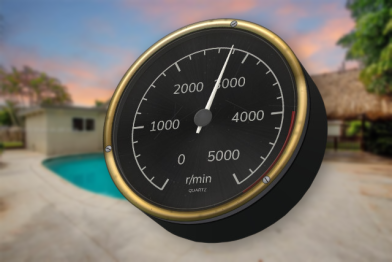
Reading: rpm 2800
